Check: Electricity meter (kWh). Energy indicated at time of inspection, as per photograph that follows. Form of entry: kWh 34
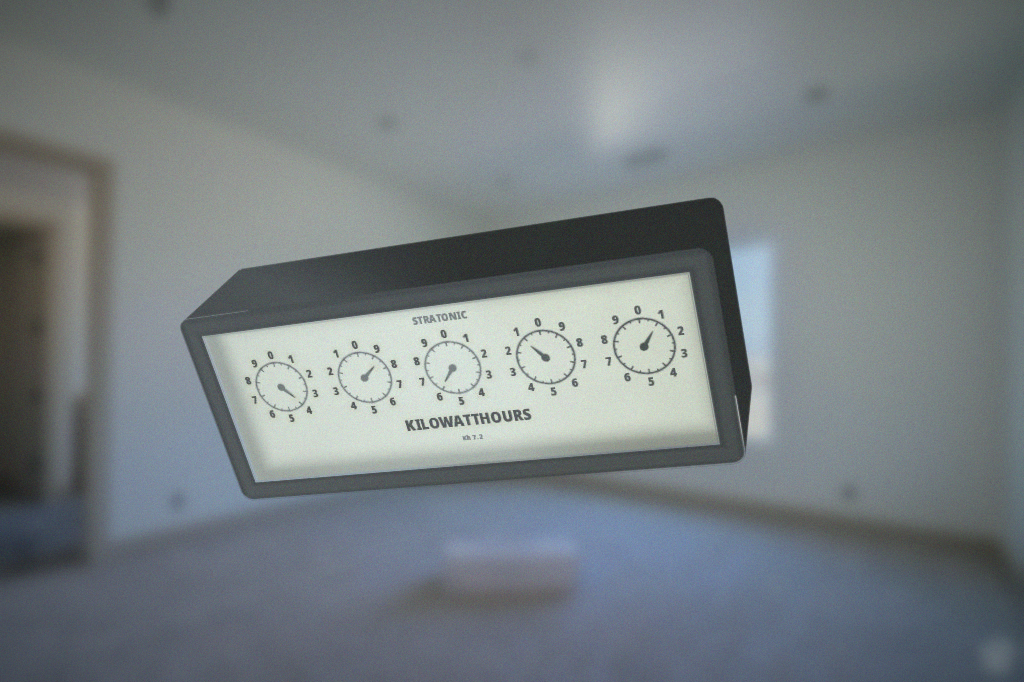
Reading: kWh 38611
